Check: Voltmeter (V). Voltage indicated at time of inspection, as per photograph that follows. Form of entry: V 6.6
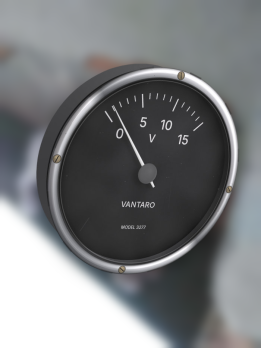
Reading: V 1
